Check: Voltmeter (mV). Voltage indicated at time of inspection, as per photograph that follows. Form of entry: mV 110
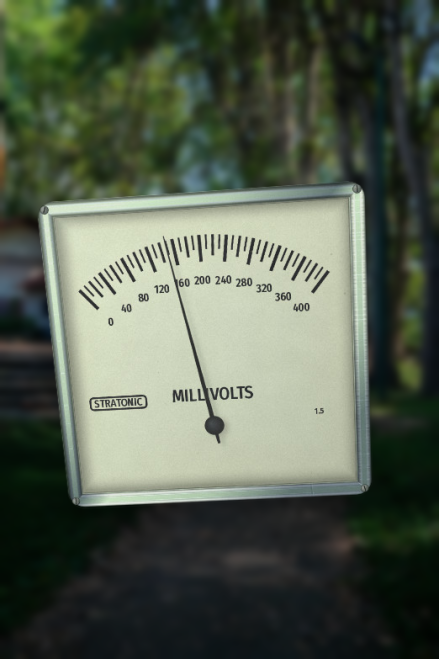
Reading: mV 150
